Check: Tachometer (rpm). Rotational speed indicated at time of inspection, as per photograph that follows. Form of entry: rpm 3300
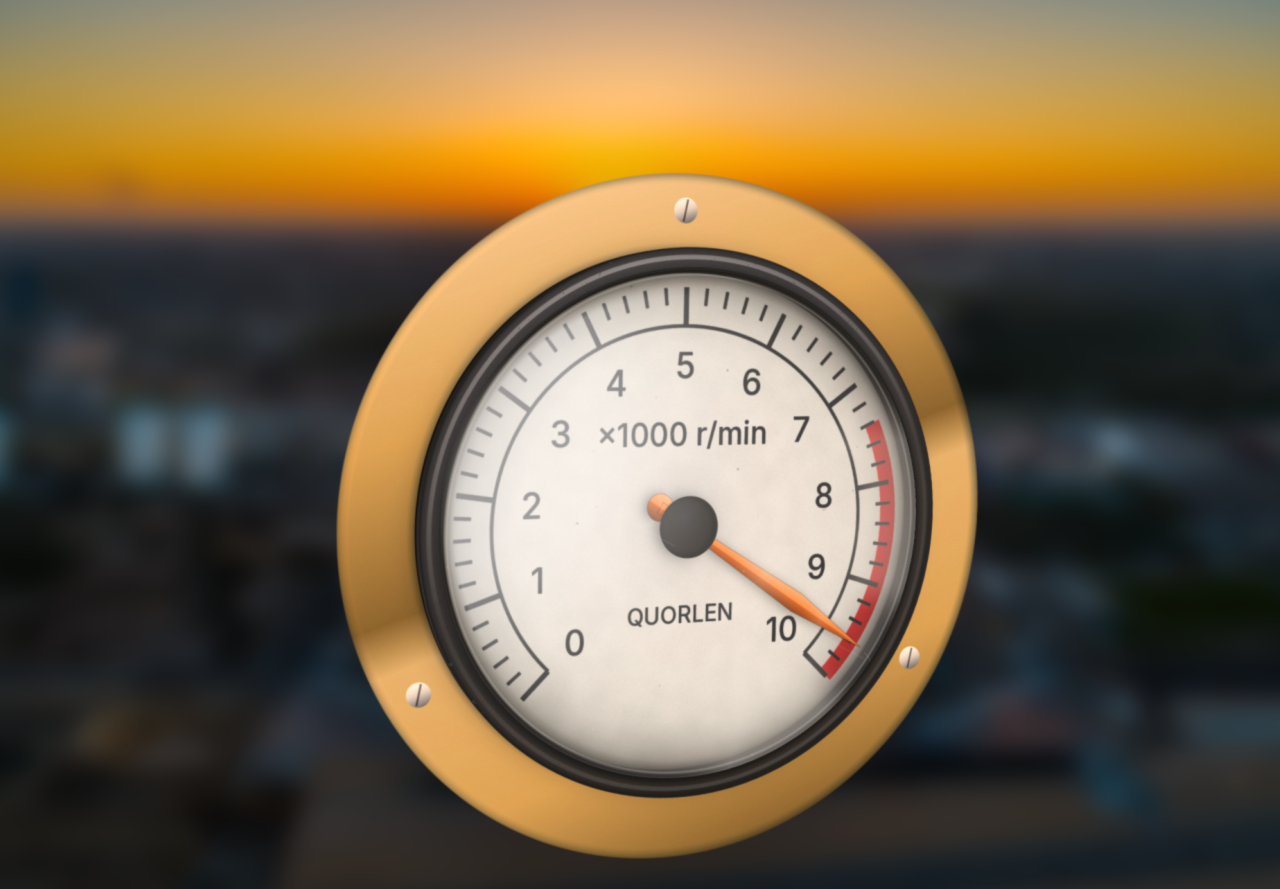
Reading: rpm 9600
